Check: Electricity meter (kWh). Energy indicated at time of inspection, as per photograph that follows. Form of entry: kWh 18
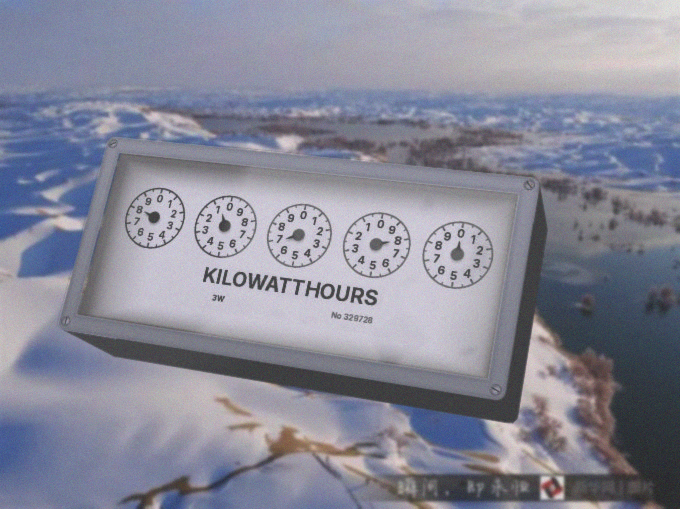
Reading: kWh 80680
